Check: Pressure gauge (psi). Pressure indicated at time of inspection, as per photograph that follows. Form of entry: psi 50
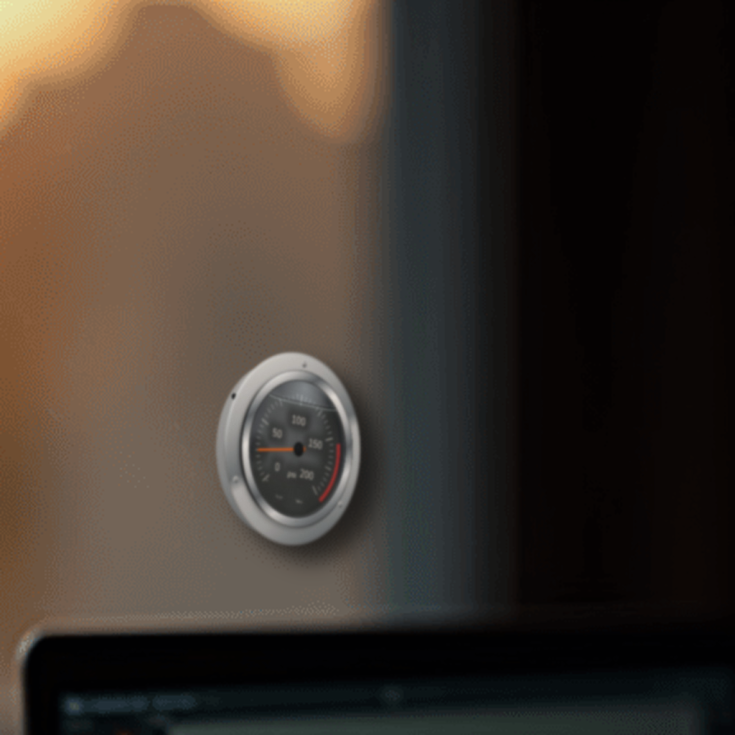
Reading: psi 25
